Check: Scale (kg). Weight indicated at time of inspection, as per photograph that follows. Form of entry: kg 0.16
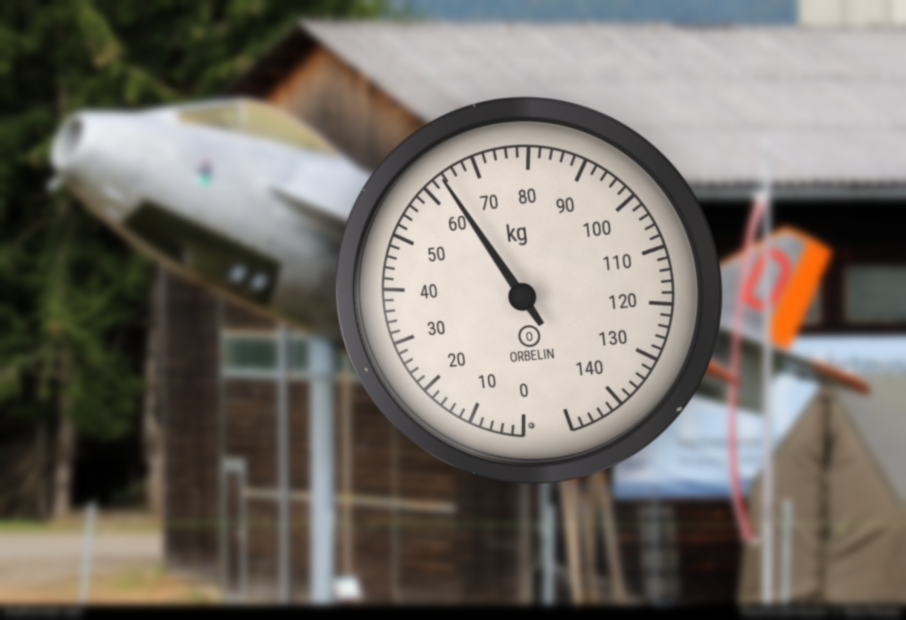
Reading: kg 64
